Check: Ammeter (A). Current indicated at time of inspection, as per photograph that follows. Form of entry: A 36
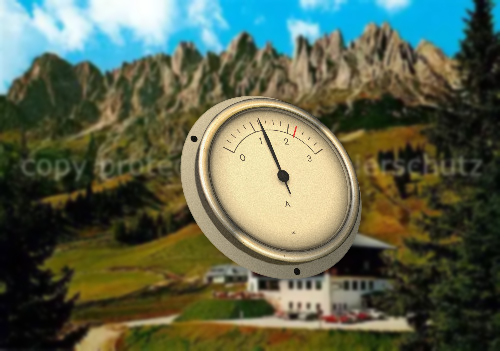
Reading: A 1.2
